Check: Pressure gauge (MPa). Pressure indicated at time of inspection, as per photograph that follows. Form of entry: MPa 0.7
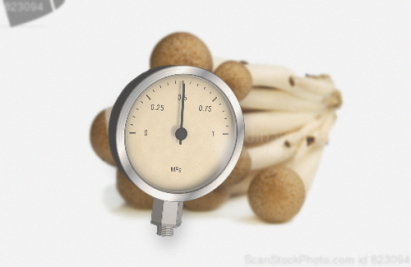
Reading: MPa 0.5
